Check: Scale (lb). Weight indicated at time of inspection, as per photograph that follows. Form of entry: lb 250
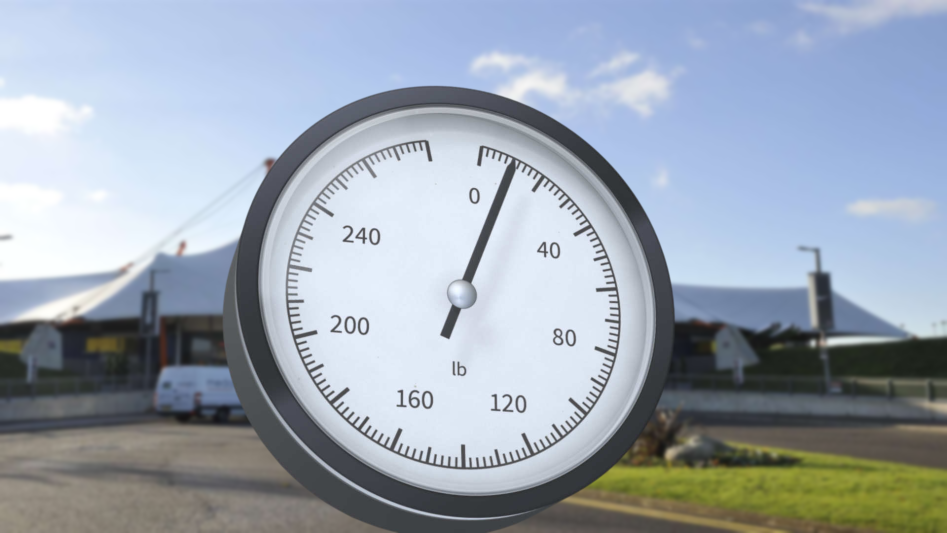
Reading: lb 10
